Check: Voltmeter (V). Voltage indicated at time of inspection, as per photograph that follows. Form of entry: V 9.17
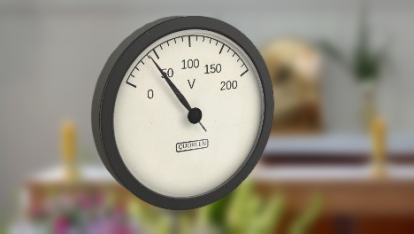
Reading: V 40
